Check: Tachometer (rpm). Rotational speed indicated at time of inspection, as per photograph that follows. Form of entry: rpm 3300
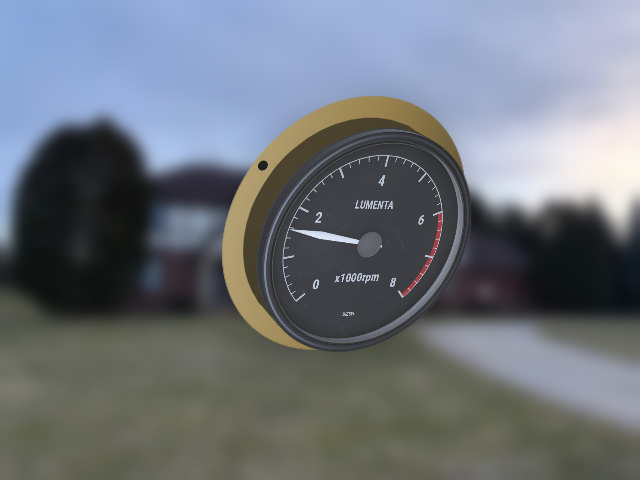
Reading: rpm 1600
